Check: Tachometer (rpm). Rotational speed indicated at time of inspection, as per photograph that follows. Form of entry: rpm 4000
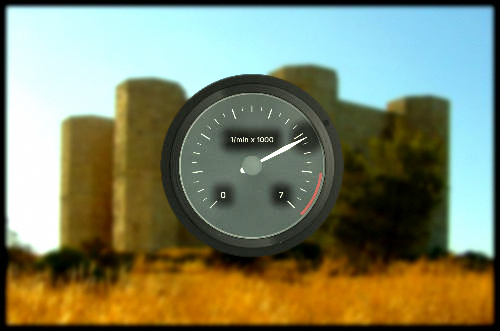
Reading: rpm 5125
